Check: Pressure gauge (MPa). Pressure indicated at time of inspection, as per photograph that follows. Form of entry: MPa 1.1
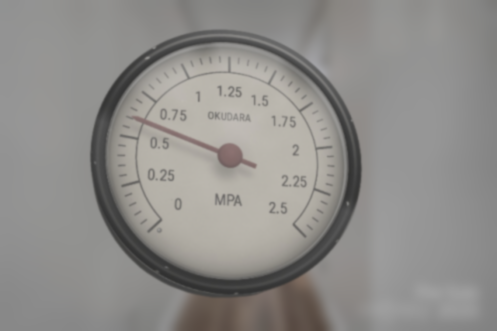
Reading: MPa 0.6
